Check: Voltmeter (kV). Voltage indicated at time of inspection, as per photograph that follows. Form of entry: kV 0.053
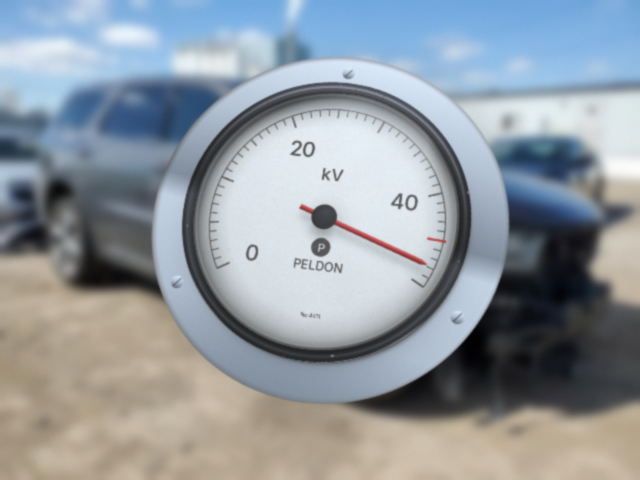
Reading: kV 48
